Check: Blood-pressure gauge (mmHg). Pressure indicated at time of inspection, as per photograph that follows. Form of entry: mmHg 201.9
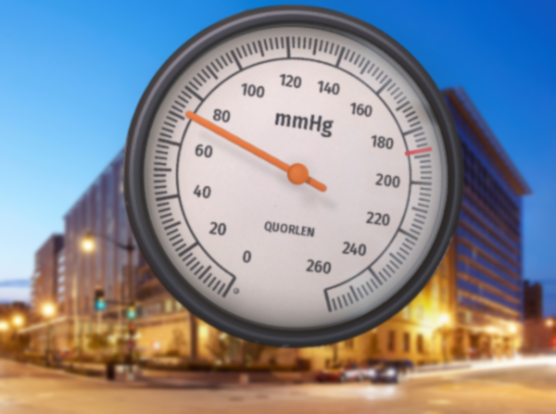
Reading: mmHg 72
